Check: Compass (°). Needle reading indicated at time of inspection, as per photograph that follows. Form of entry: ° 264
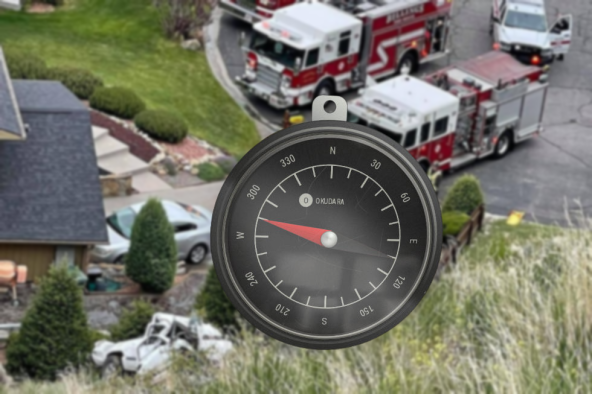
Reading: ° 285
